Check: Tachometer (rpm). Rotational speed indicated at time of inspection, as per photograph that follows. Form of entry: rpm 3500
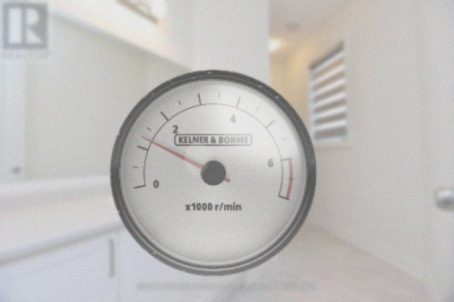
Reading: rpm 1250
